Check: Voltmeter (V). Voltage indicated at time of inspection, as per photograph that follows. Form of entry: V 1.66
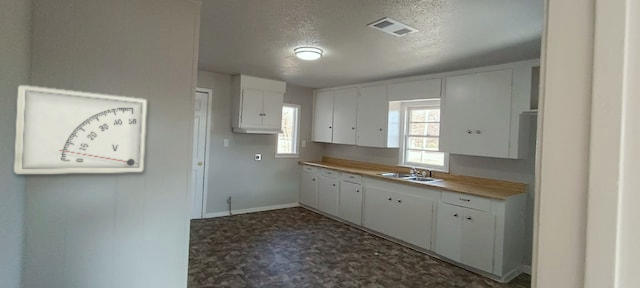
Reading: V 5
